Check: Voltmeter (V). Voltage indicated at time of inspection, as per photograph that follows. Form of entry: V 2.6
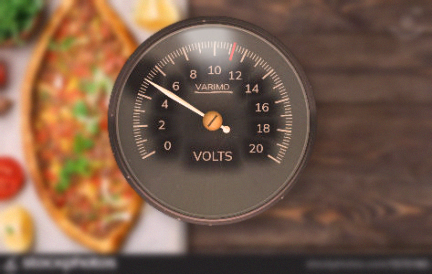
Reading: V 5
